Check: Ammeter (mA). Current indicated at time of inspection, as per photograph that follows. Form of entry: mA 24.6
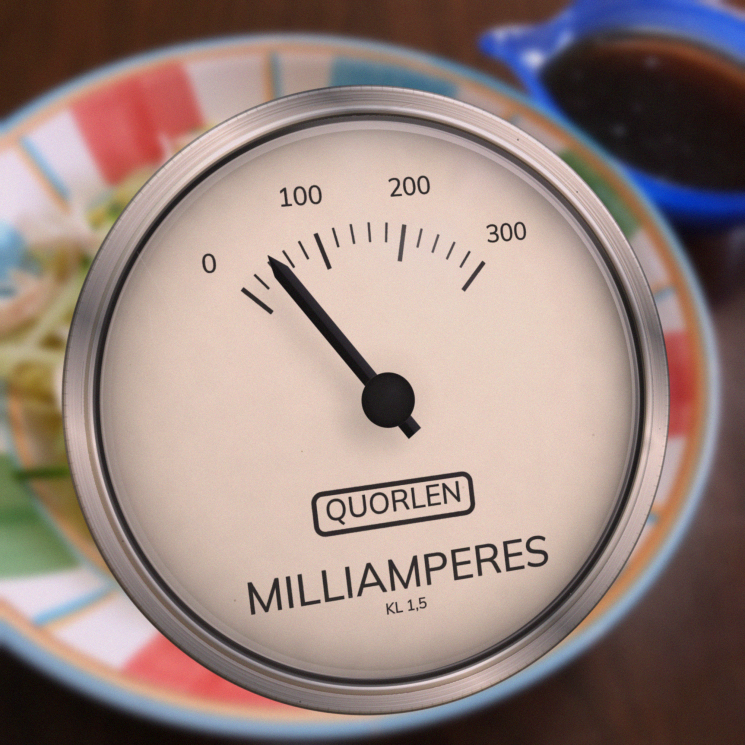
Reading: mA 40
